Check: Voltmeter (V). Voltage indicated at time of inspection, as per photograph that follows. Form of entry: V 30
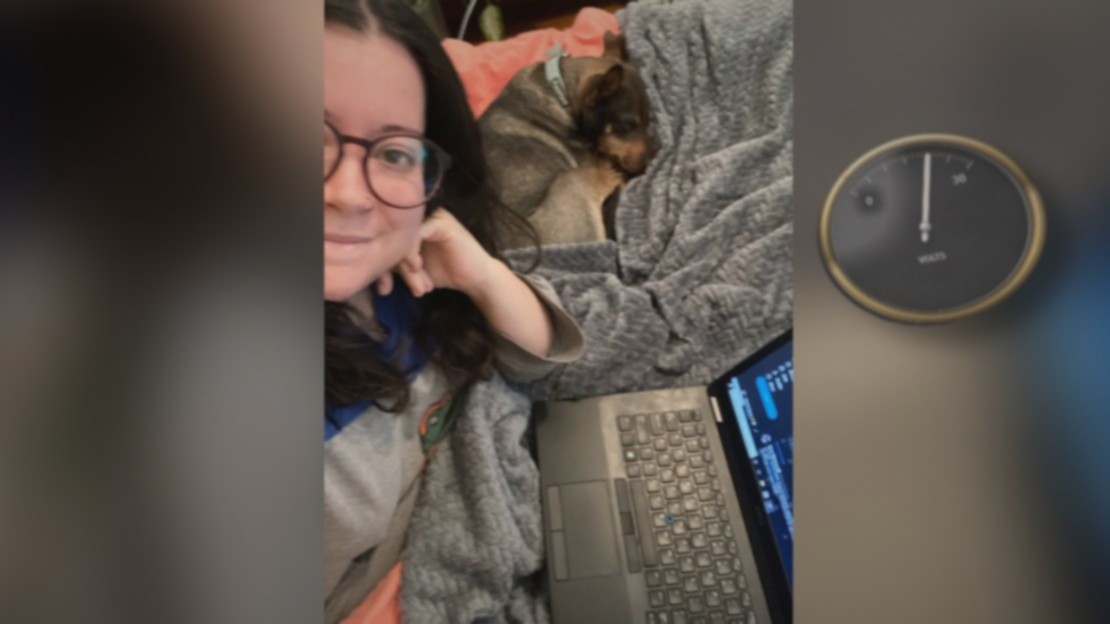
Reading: V 20
